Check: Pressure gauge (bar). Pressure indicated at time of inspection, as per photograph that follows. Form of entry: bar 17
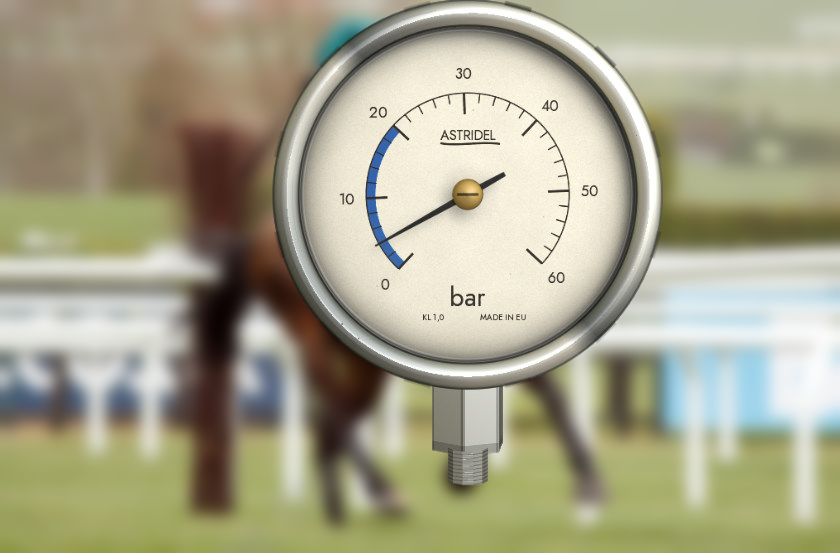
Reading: bar 4
